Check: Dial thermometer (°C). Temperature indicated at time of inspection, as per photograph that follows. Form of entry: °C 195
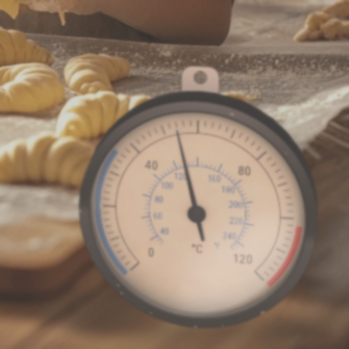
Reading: °C 54
